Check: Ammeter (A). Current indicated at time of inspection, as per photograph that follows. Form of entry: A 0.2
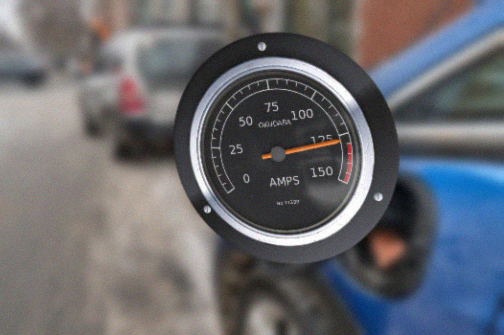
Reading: A 127.5
